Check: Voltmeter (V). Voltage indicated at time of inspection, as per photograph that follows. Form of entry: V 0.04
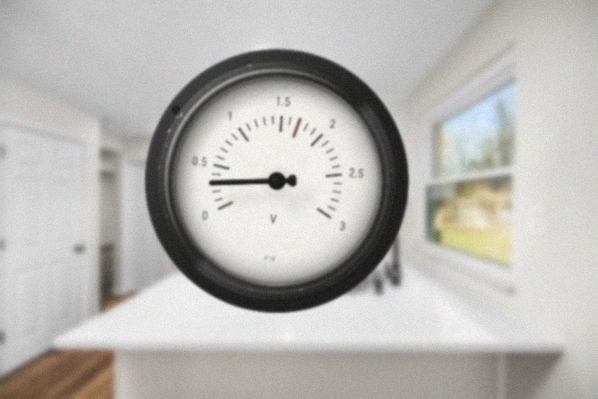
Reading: V 0.3
